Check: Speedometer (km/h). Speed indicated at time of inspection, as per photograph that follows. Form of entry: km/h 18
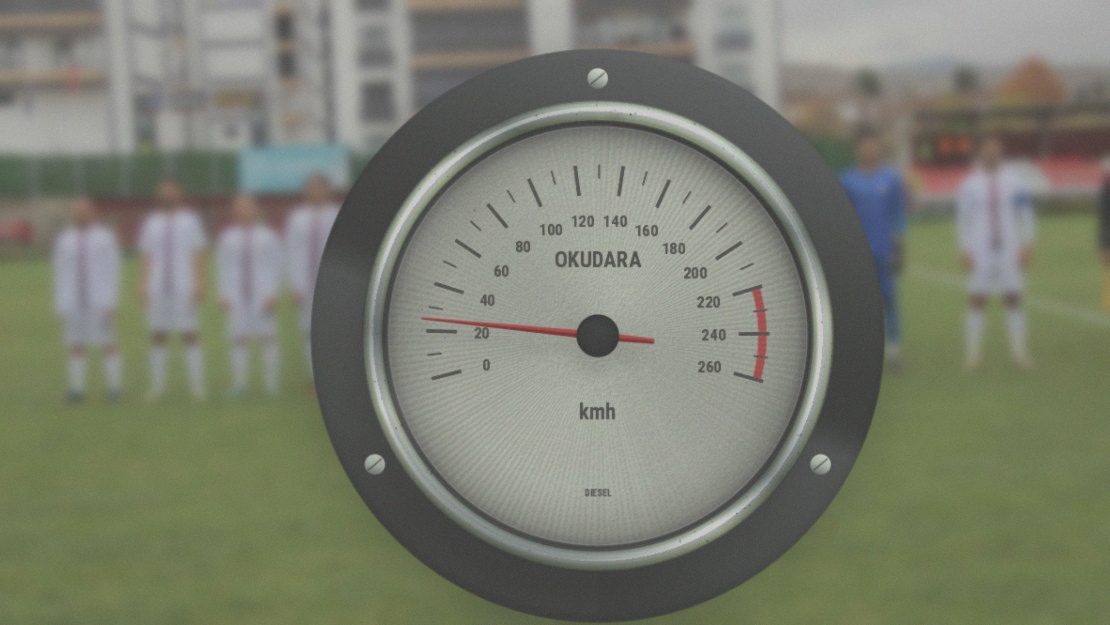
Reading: km/h 25
